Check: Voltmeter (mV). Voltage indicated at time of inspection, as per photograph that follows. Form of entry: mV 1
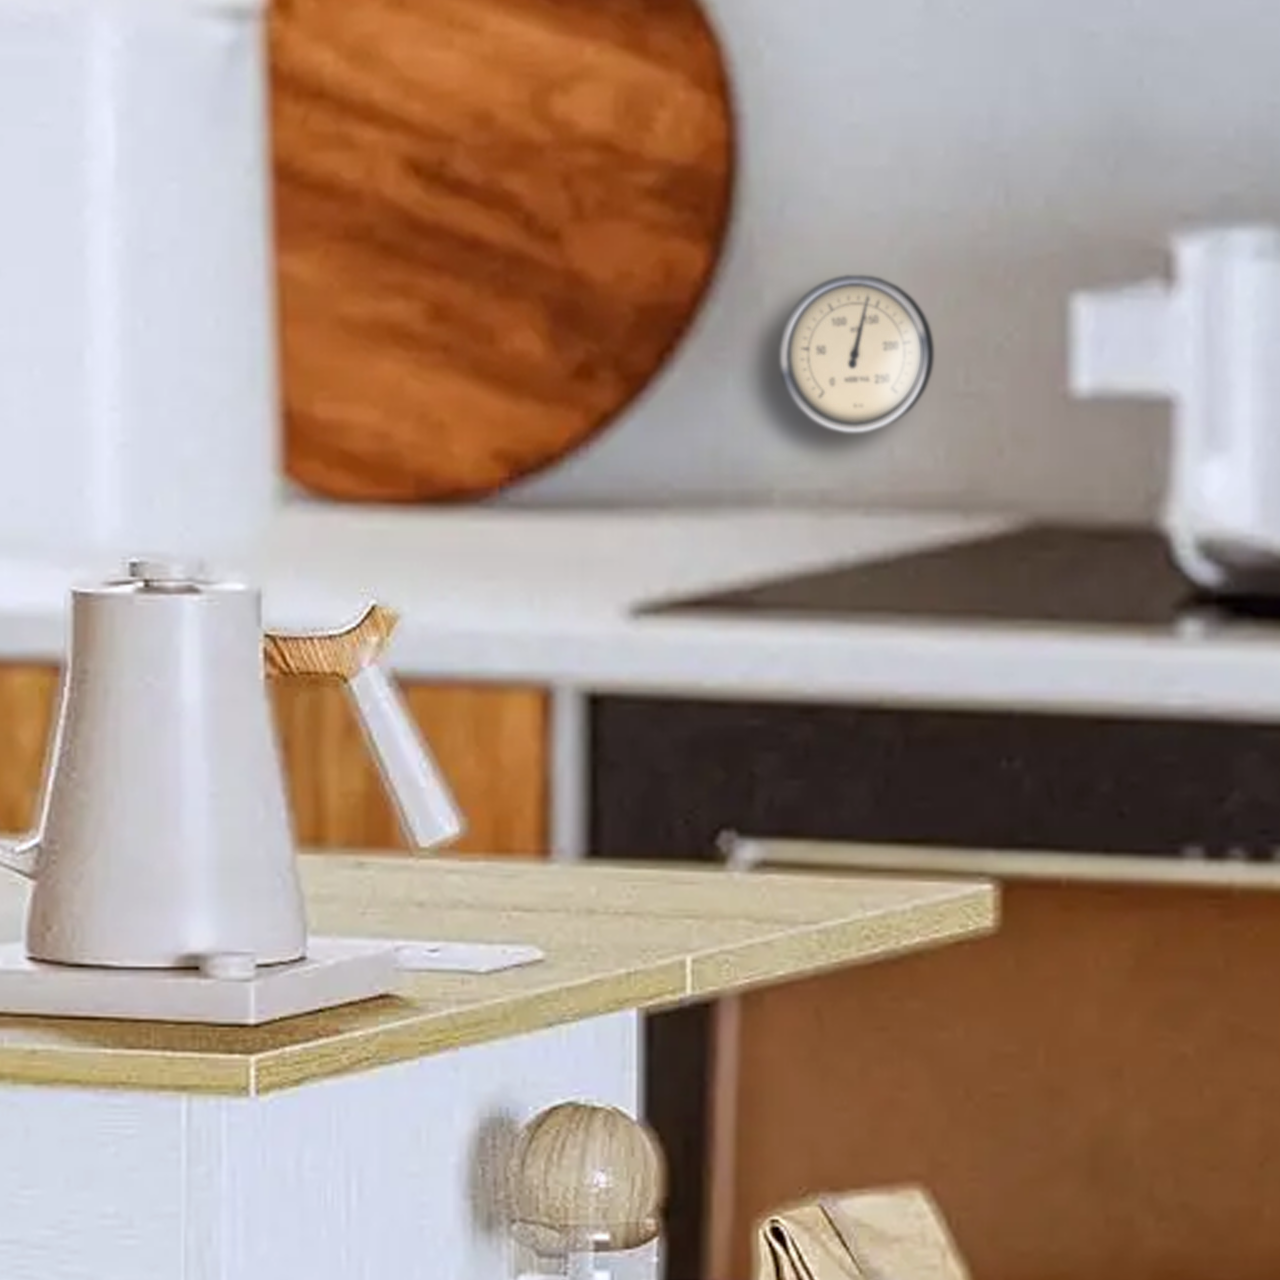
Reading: mV 140
